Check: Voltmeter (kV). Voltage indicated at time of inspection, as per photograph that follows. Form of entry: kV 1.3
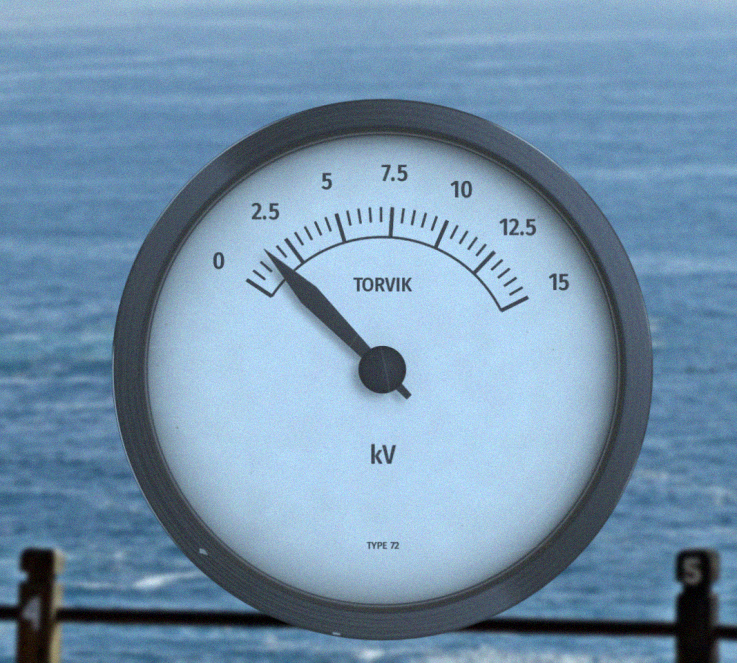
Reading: kV 1.5
